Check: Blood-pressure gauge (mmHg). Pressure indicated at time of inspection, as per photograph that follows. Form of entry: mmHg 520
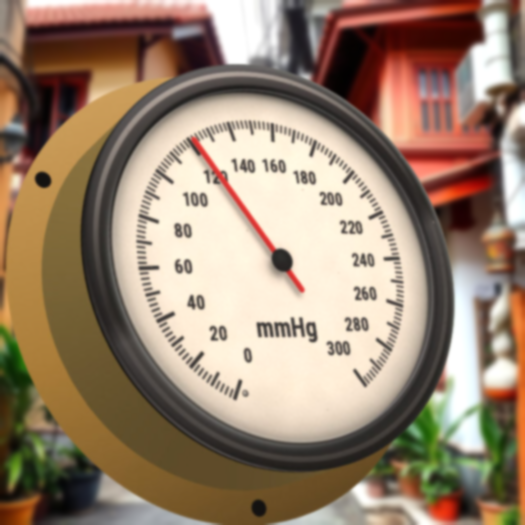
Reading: mmHg 120
